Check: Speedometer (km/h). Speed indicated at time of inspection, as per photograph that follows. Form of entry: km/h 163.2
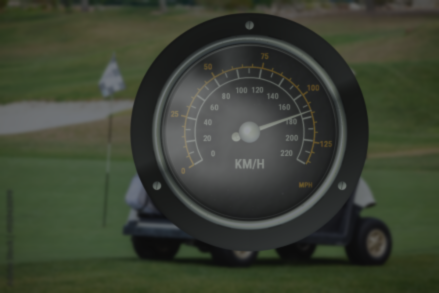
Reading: km/h 175
